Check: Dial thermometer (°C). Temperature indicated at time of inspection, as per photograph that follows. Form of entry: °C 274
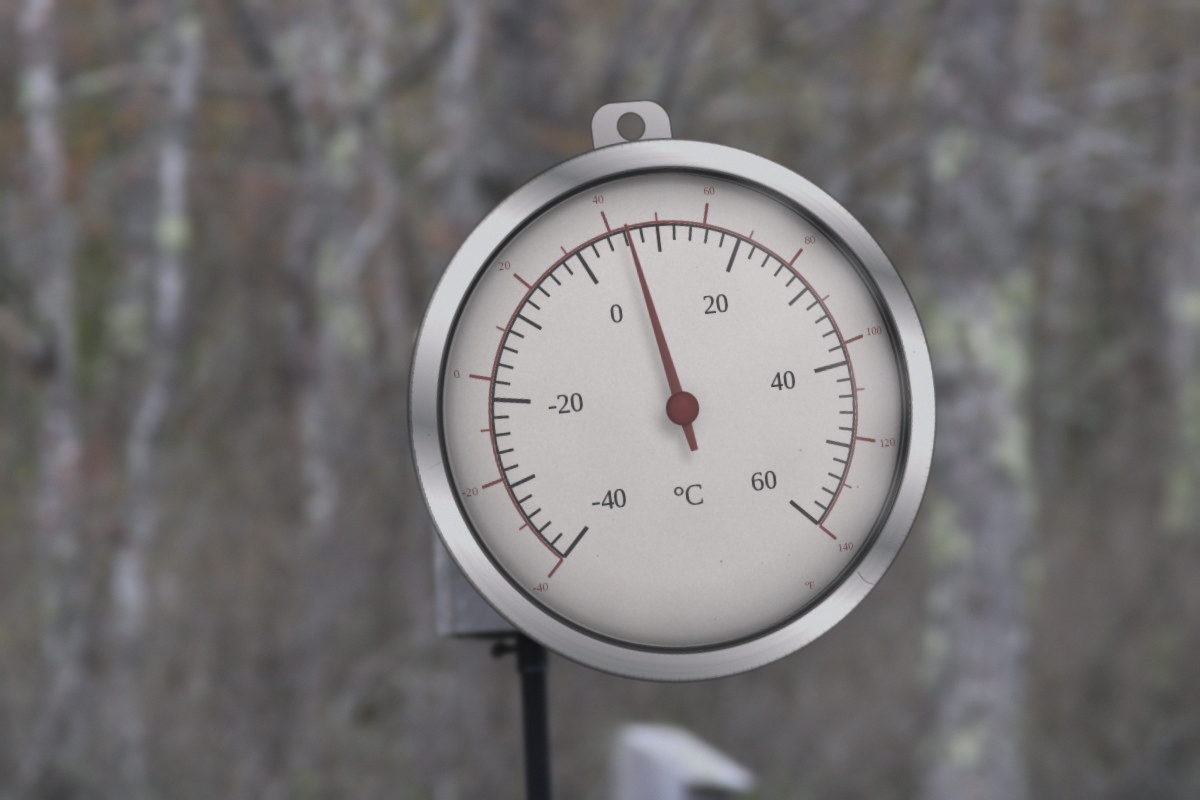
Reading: °C 6
